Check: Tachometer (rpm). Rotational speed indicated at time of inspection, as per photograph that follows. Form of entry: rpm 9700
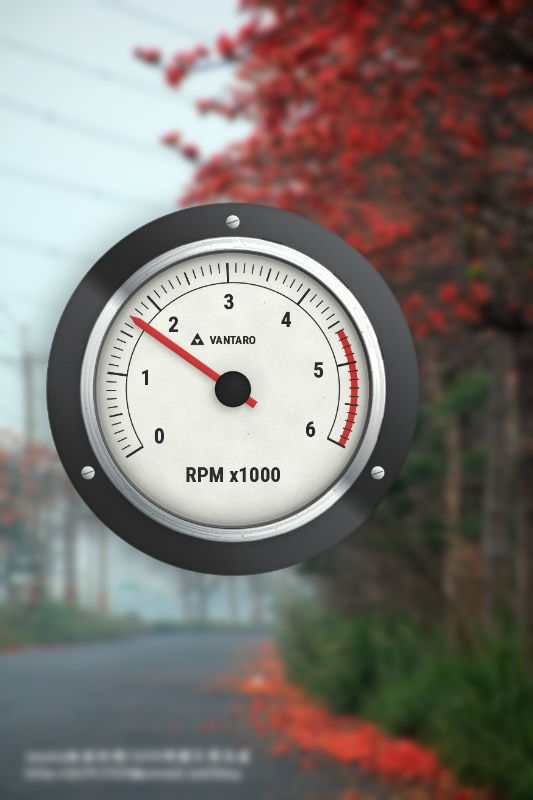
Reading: rpm 1700
